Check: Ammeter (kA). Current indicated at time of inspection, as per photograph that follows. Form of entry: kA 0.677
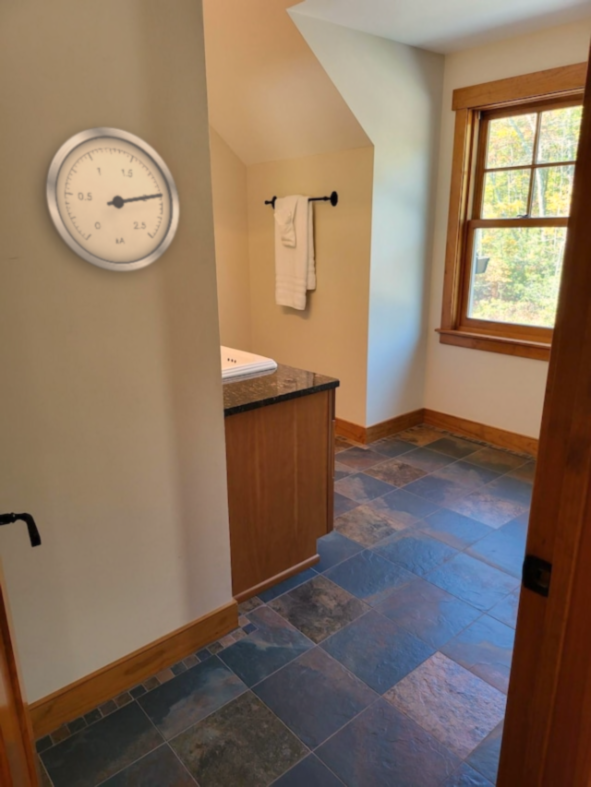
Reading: kA 2
